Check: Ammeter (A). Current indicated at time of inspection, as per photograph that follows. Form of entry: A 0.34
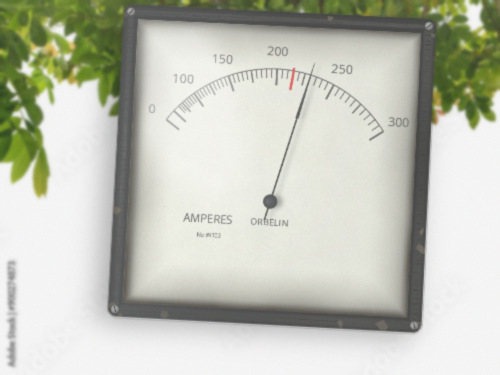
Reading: A 230
